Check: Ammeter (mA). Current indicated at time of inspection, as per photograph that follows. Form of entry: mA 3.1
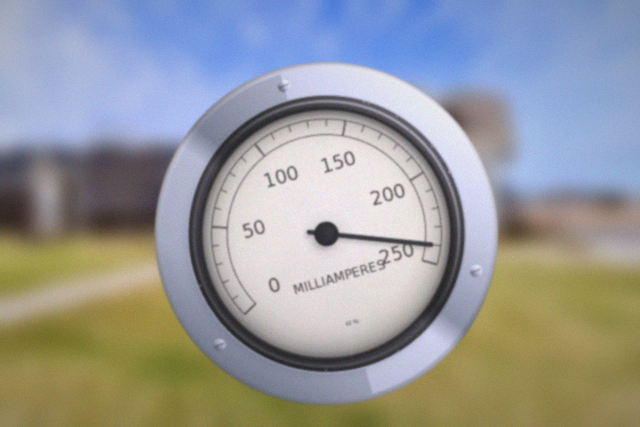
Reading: mA 240
